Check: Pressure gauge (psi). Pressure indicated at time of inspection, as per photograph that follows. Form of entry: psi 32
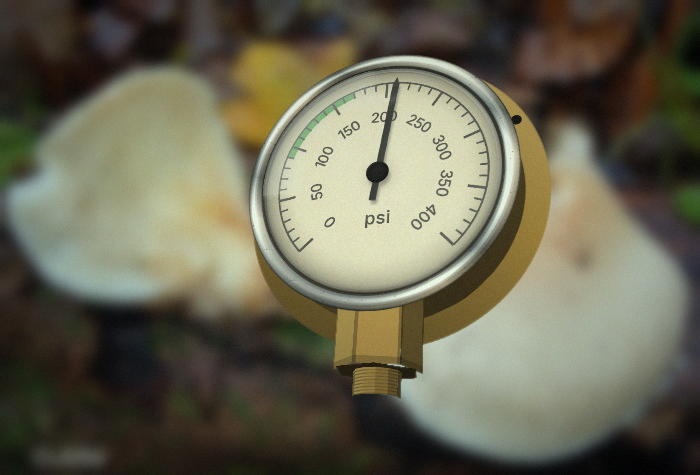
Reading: psi 210
